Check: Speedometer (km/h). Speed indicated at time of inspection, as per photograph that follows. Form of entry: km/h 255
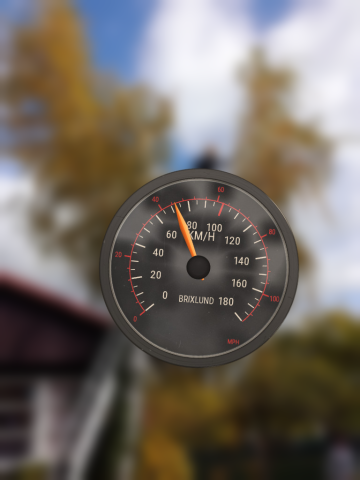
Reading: km/h 72.5
